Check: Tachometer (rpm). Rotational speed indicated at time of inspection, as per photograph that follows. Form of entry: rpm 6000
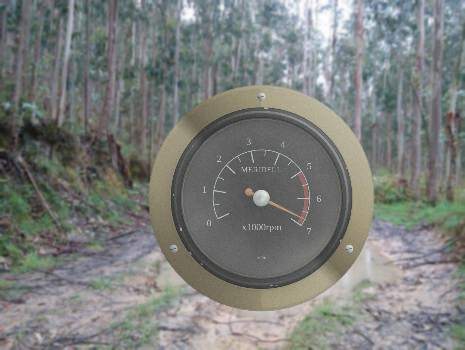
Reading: rpm 6750
